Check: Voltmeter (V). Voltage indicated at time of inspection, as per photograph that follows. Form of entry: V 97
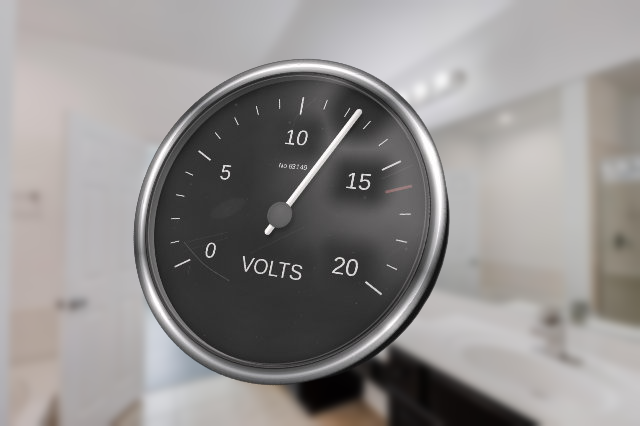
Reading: V 12.5
